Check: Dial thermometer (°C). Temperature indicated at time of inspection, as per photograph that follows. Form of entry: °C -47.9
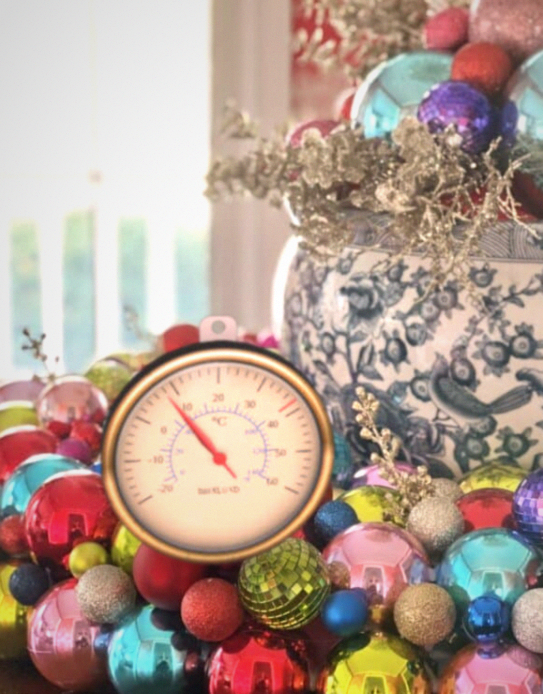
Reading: °C 8
